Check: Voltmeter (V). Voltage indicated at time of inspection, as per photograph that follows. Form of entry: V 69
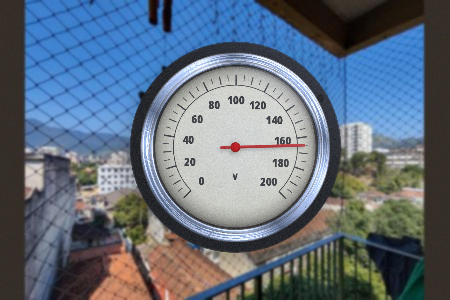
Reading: V 165
